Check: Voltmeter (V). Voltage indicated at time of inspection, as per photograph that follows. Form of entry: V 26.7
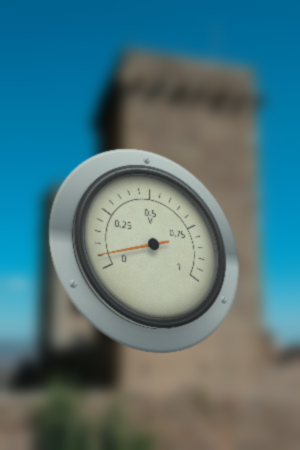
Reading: V 0.05
